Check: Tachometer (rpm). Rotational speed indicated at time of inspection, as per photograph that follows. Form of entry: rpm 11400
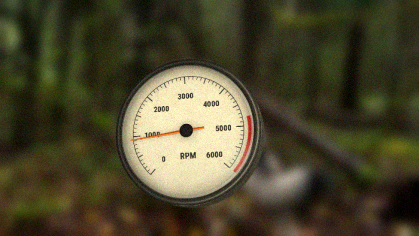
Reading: rpm 900
